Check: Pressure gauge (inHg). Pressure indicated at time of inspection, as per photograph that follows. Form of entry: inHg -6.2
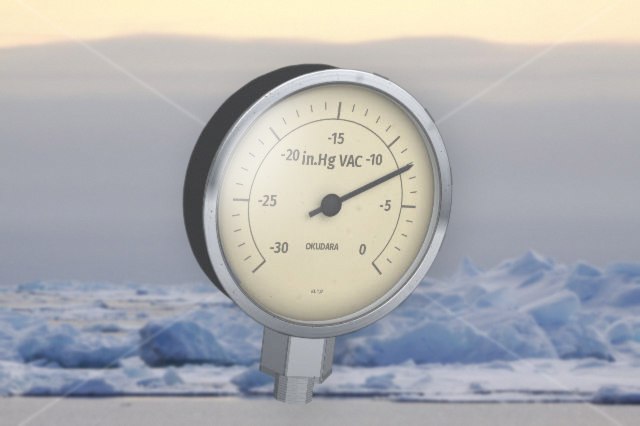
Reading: inHg -8
